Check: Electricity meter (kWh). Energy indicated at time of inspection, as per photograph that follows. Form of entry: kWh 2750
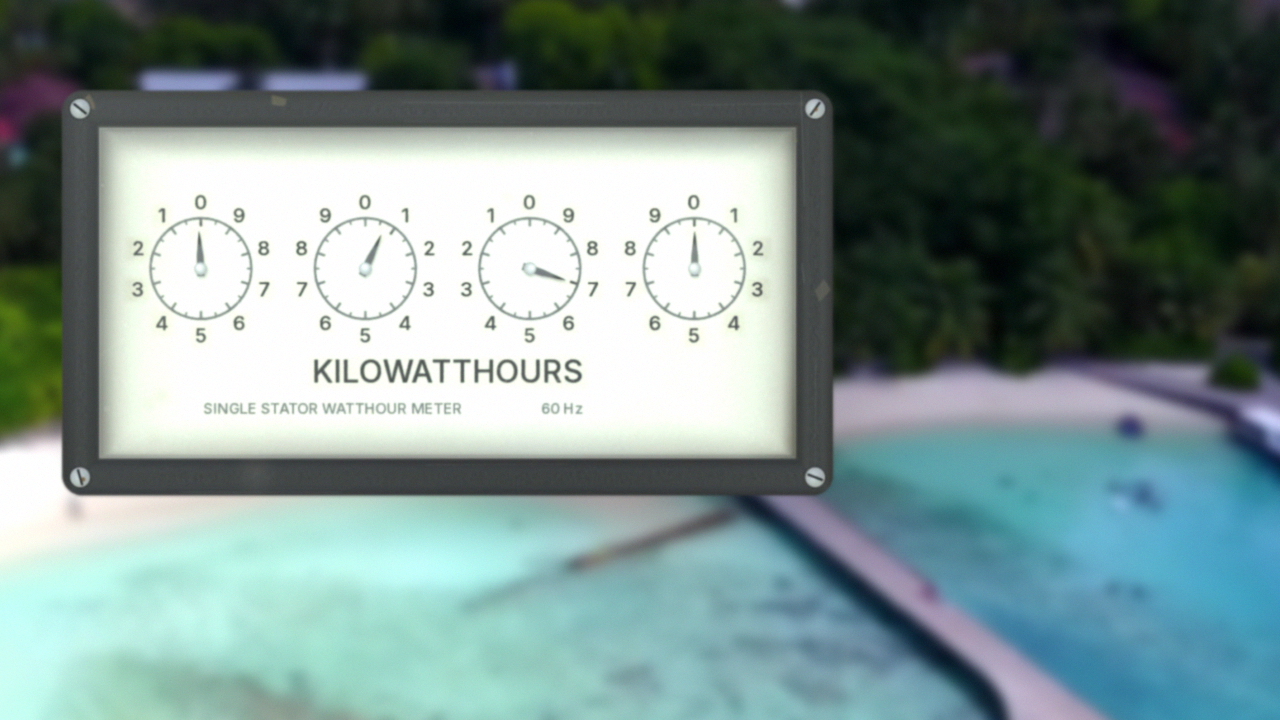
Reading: kWh 70
